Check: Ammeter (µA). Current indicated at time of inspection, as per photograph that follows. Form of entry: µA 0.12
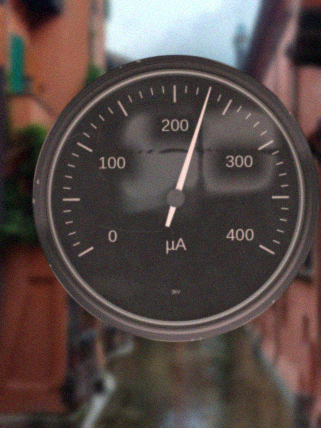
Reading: µA 230
